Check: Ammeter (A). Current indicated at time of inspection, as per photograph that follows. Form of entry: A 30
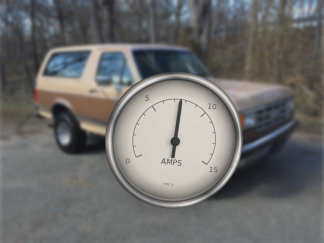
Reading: A 7.5
